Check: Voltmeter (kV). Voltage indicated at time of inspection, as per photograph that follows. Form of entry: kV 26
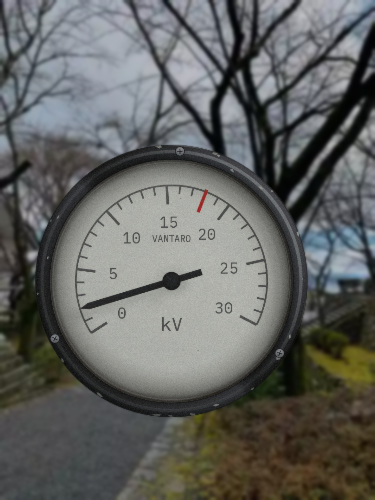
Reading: kV 2
